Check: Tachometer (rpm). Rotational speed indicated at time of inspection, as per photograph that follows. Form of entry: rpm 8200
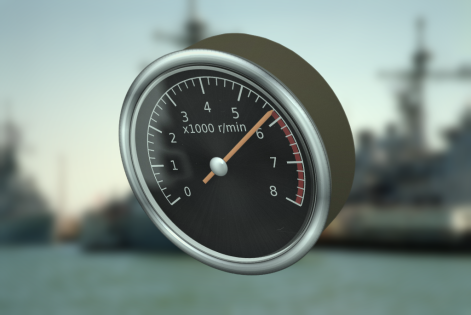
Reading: rpm 5800
